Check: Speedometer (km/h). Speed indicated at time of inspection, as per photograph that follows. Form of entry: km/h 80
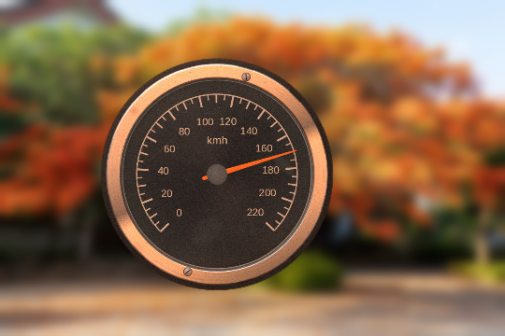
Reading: km/h 170
